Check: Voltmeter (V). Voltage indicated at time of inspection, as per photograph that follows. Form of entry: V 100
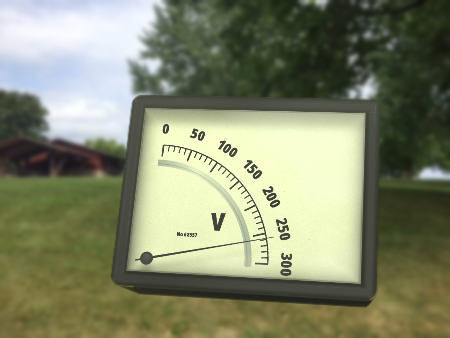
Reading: V 260
